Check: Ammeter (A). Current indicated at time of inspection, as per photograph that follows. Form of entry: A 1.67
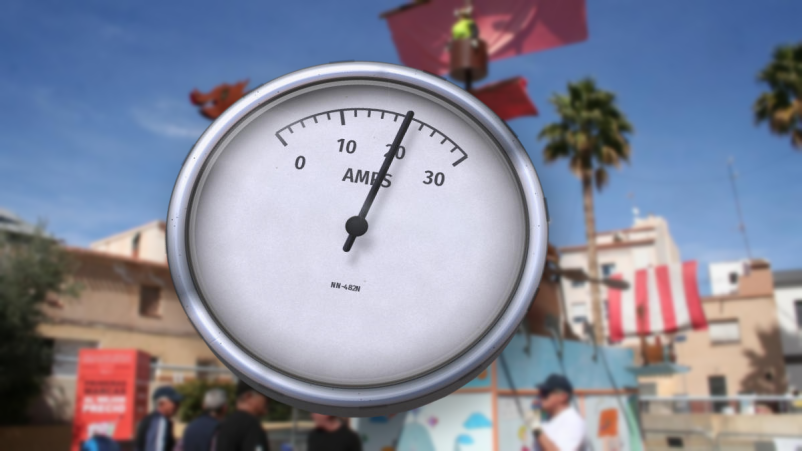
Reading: A 20
